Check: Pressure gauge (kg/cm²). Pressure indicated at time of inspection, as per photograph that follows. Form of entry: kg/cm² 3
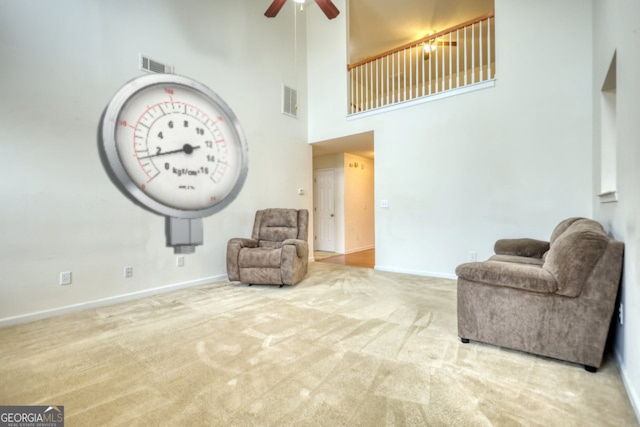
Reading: kg/cm² 1.5
